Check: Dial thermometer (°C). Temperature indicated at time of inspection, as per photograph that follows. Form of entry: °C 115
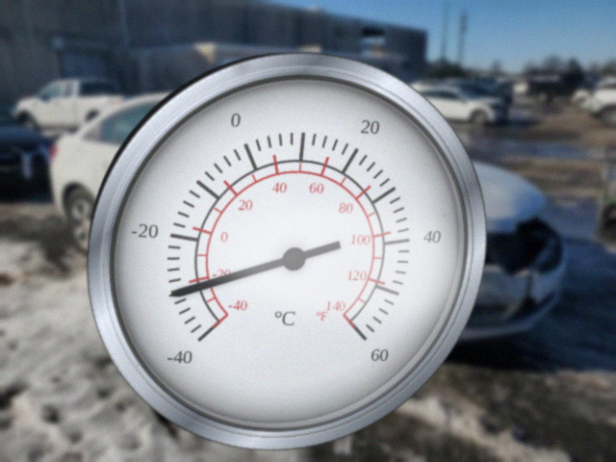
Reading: °C -30
